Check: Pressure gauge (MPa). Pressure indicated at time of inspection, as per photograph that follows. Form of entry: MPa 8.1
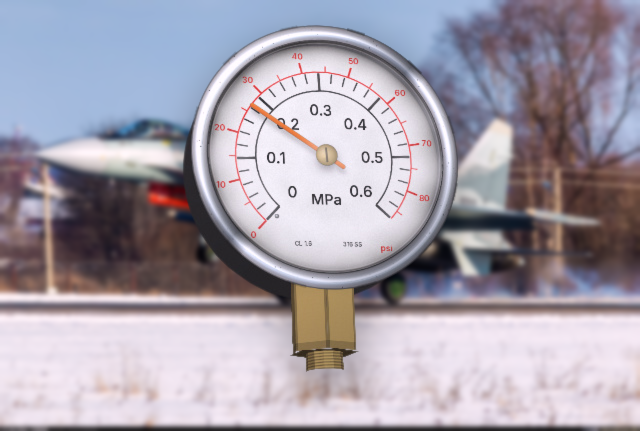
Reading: MPa 0.18
